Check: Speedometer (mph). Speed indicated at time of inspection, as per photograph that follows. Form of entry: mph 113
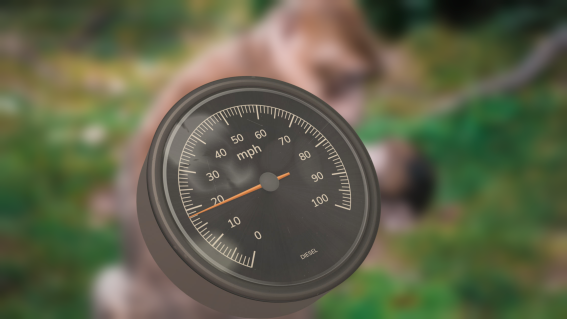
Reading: mph 18
